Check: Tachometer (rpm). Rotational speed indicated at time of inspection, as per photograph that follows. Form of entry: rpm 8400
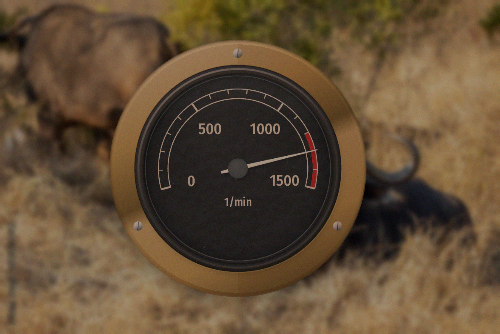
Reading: rpm 1300
